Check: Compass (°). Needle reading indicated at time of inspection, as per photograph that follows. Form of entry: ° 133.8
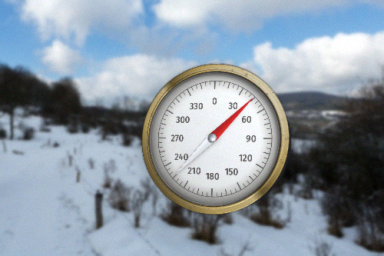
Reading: ° 45
